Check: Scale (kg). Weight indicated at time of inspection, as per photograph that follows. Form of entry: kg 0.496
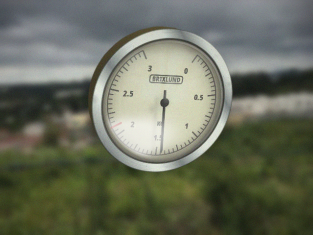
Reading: kg 1.45
